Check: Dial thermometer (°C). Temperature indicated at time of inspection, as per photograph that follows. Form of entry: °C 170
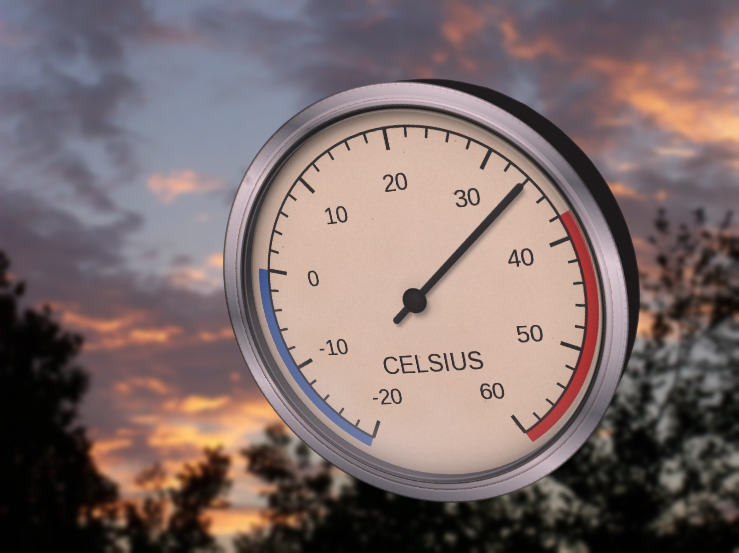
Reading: °C 34
